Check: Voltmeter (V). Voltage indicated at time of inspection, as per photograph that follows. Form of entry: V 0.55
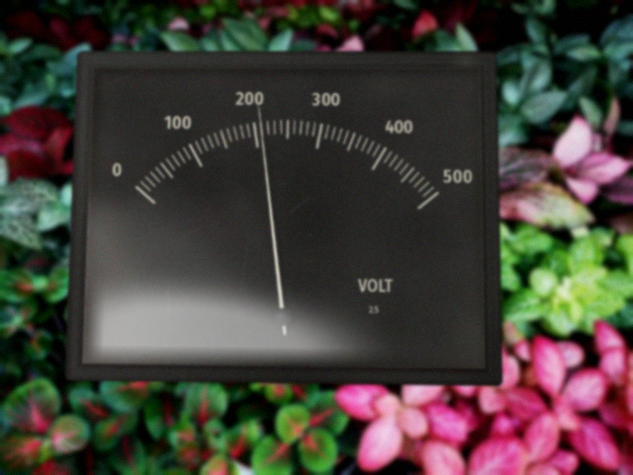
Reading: V 210
